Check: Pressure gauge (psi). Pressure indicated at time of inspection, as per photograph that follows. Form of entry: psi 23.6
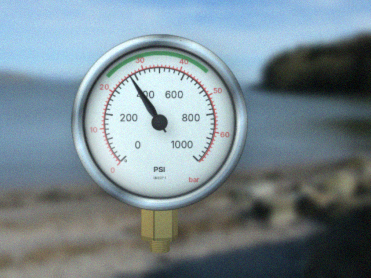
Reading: psi 380
